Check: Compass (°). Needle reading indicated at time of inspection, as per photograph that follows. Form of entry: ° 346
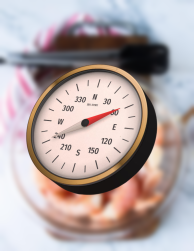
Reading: ° 60
